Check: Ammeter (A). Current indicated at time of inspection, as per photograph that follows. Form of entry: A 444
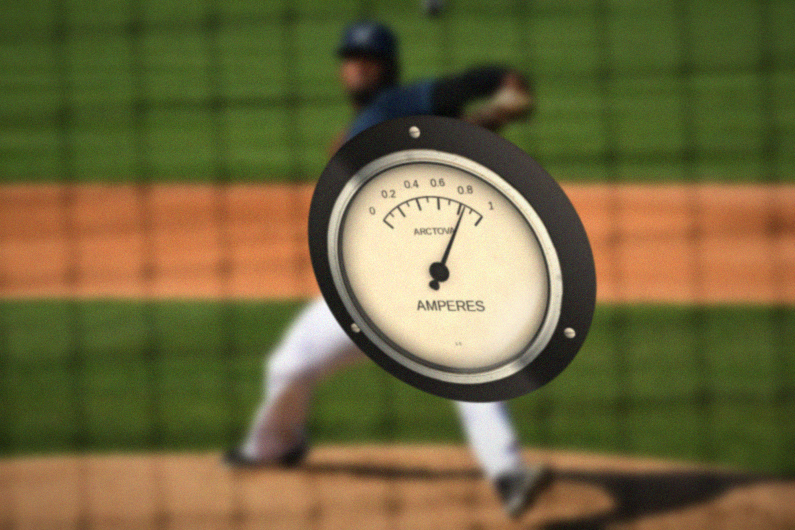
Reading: A 0.85
